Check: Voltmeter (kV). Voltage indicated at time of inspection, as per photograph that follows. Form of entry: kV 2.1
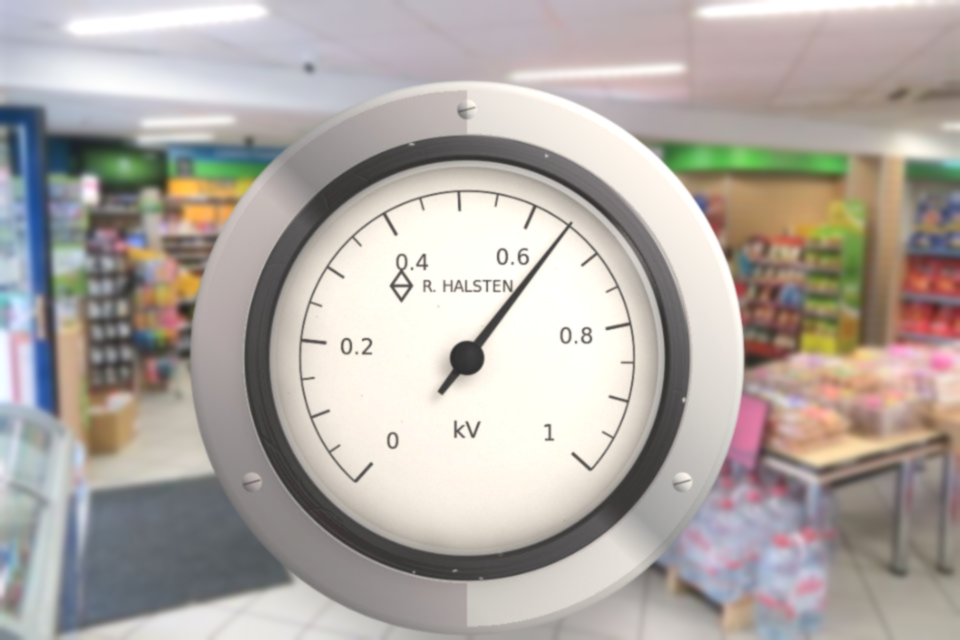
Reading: kV 0.65
